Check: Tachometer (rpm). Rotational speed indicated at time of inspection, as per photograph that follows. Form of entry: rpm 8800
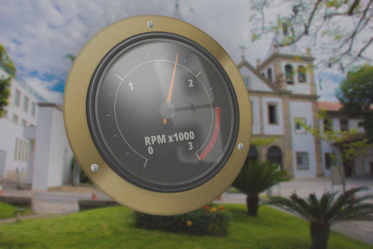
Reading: rpm 1700
